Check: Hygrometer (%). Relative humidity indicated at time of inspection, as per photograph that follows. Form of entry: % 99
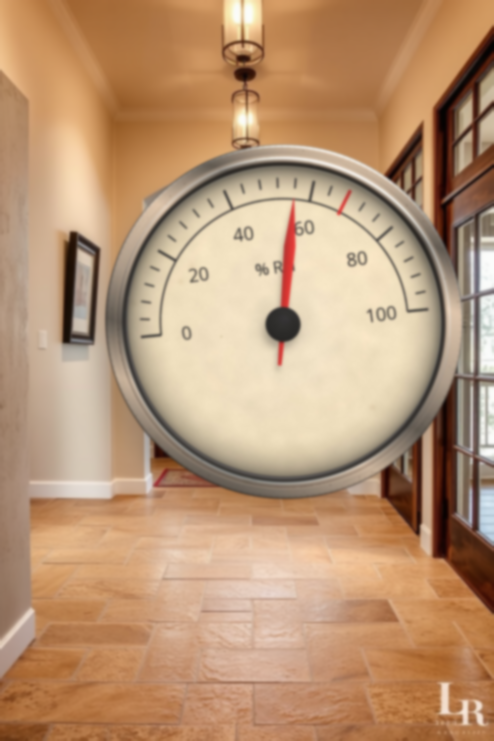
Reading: % 56
